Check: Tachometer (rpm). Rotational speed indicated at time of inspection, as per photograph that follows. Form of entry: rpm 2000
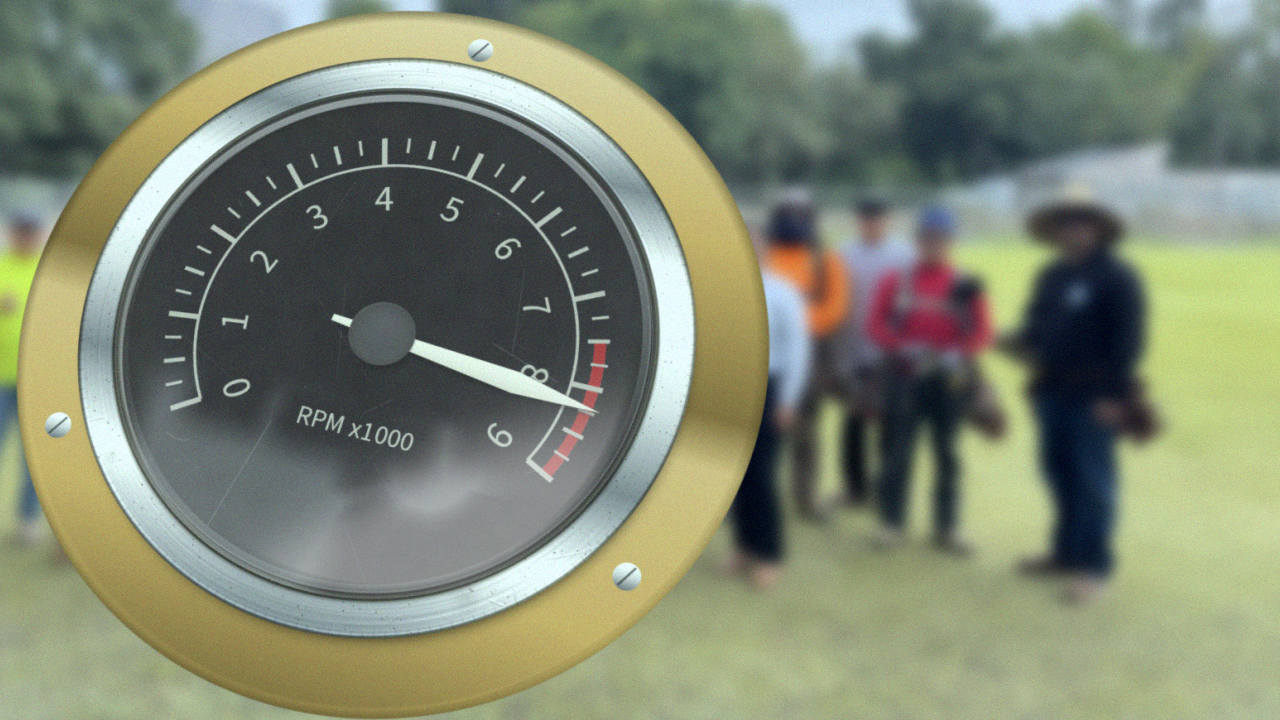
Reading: rpm 8250
